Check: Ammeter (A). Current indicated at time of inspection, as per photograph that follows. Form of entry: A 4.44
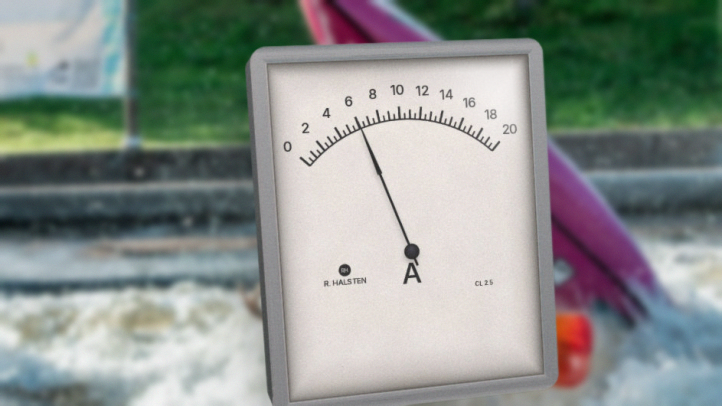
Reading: A 6
